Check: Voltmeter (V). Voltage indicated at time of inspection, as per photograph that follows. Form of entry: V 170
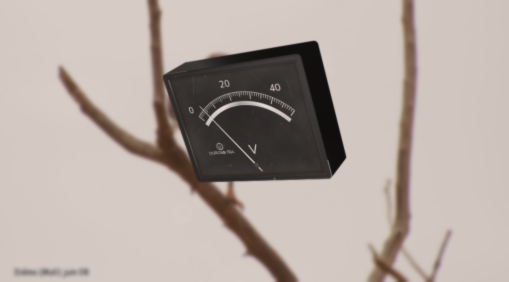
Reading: V 5
